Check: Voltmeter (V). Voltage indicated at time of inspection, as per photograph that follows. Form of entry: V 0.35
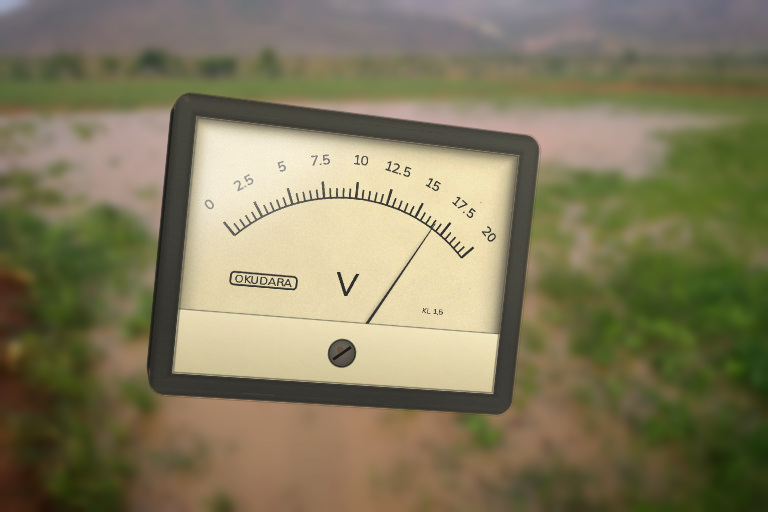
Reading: V 16.5
